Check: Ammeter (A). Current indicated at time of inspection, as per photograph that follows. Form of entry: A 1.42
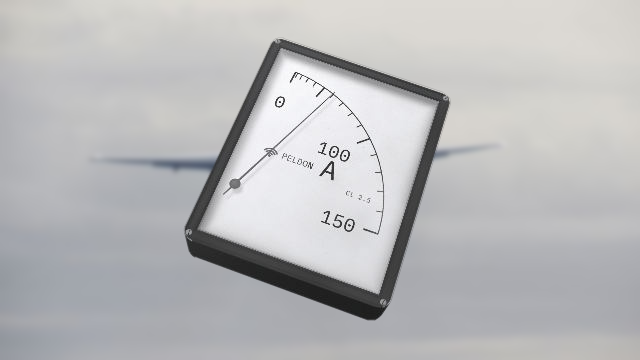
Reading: A 60
